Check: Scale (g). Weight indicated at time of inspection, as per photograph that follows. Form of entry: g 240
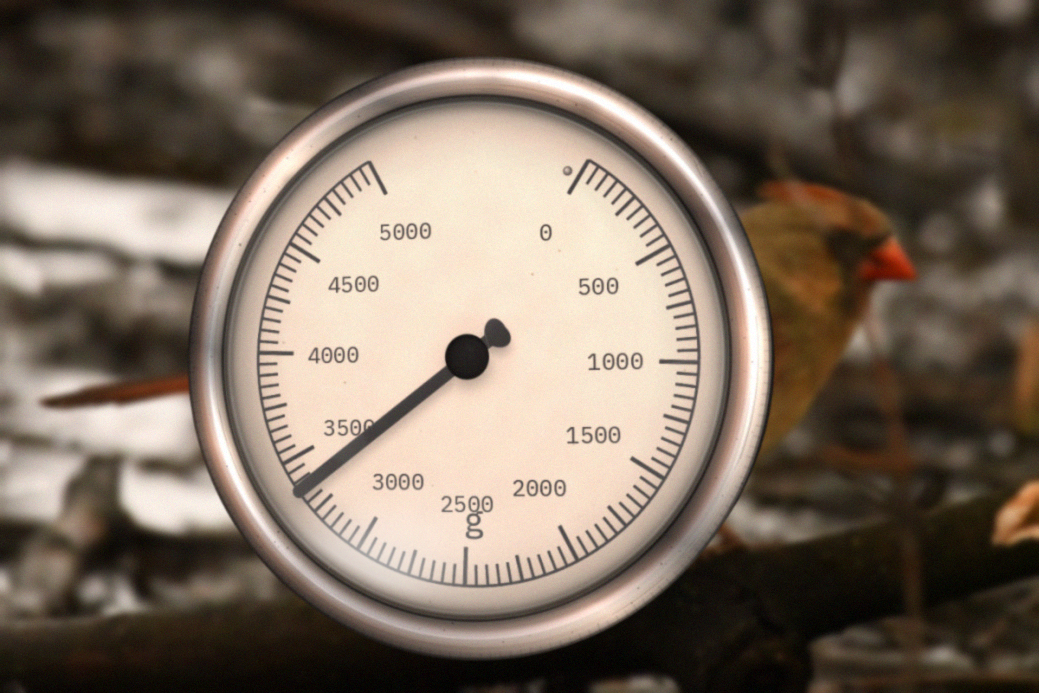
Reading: g 3350
